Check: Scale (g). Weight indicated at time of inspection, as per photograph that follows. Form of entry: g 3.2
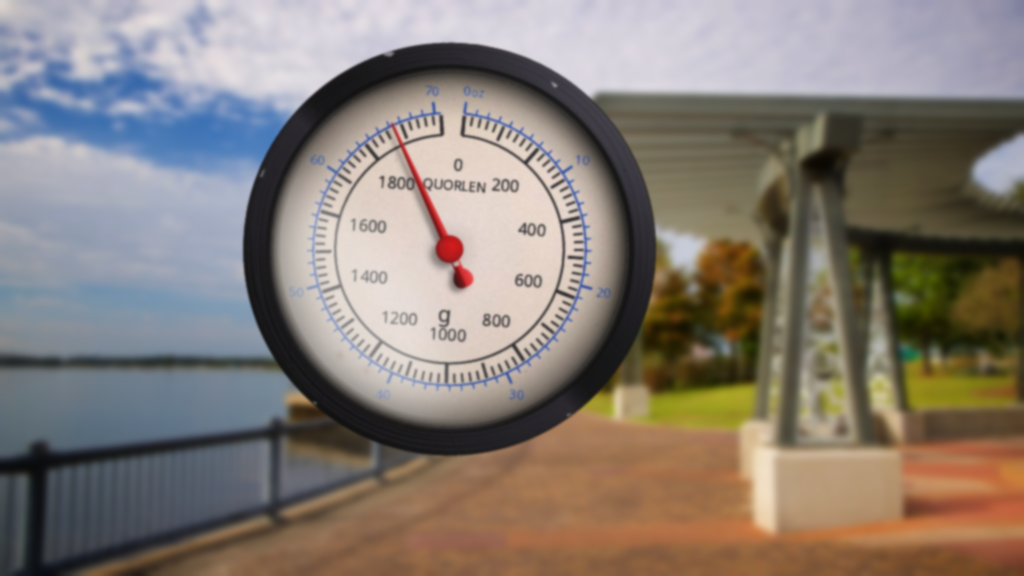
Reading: g 1880
